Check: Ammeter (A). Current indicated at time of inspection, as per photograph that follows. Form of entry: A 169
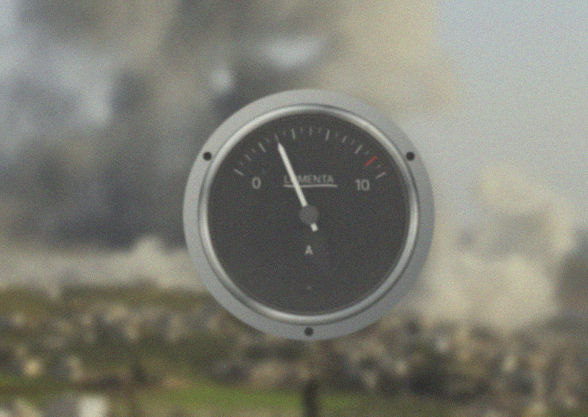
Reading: A 3
